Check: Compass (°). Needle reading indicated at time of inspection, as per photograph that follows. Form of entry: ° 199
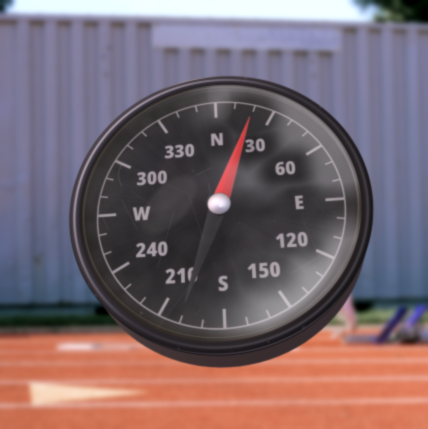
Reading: ° 20
